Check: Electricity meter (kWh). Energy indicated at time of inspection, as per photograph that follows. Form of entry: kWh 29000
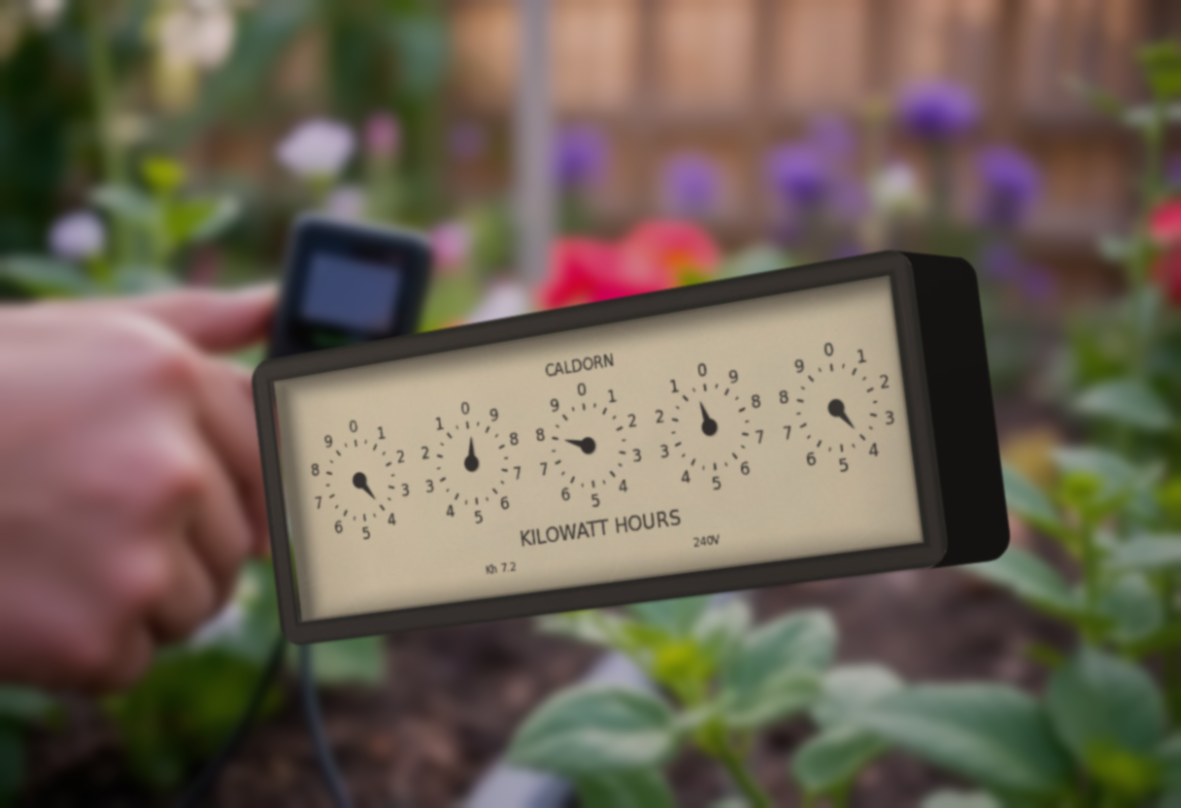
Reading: kWh 39804
